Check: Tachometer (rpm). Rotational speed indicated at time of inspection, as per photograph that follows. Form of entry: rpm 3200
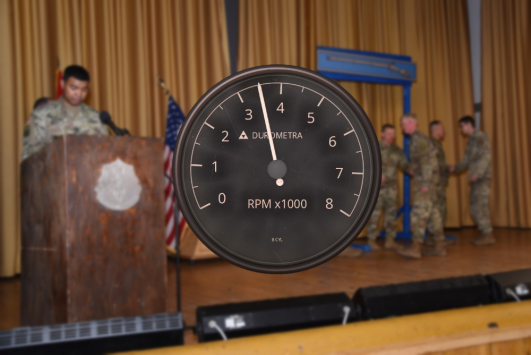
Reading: rpm 3500
